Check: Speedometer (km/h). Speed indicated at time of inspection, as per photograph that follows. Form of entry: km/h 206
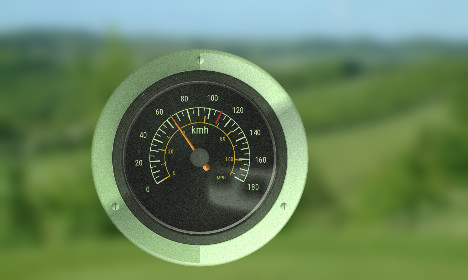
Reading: km/h 65
